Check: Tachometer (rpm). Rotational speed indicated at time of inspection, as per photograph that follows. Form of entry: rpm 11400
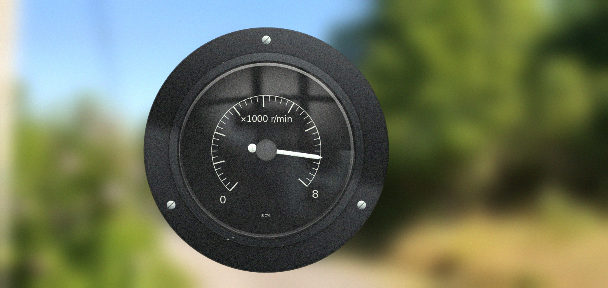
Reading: rpm 7000
